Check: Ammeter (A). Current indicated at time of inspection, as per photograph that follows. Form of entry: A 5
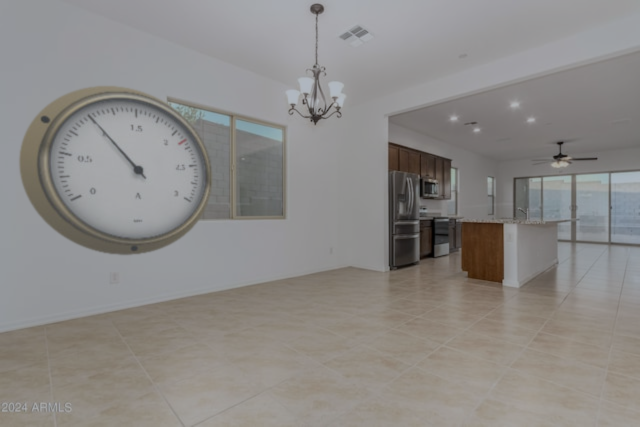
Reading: A 1
